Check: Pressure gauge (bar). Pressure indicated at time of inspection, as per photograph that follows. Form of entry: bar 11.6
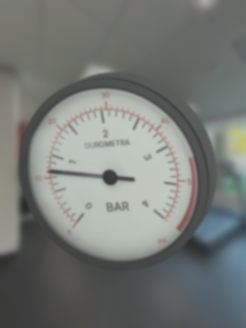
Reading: bar 0.8
